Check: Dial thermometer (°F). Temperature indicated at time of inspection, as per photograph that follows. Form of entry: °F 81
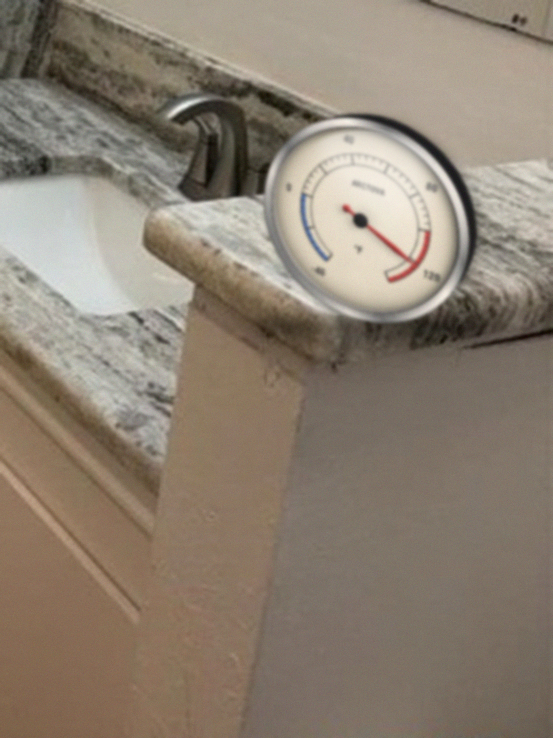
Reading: °F 120
